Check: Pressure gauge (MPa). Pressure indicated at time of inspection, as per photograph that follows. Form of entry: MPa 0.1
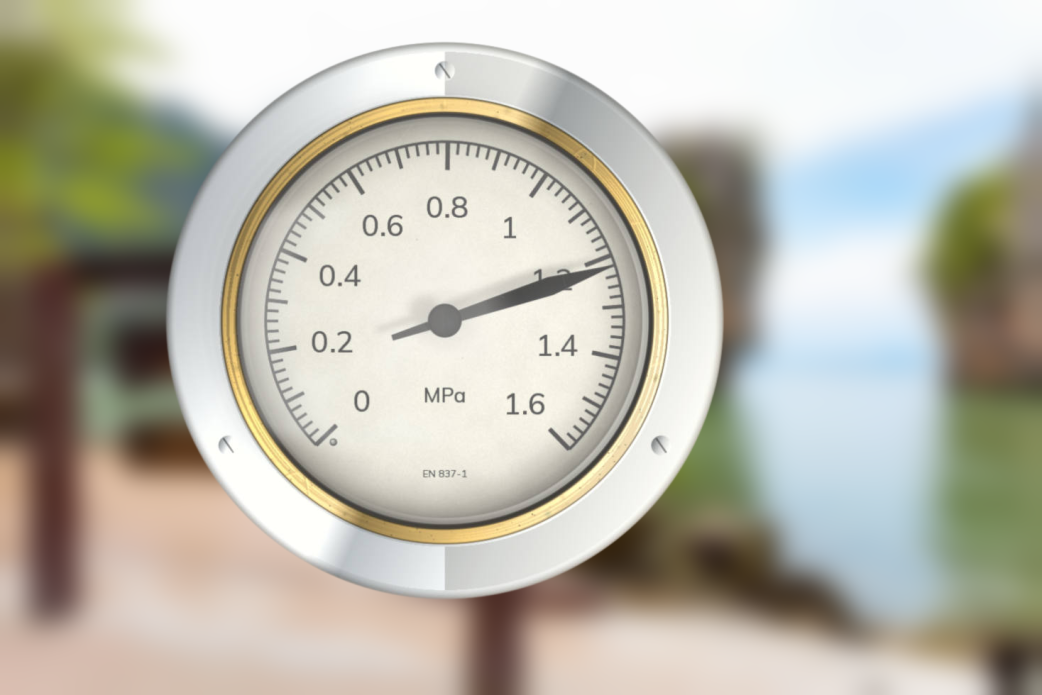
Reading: MPa 1.22
